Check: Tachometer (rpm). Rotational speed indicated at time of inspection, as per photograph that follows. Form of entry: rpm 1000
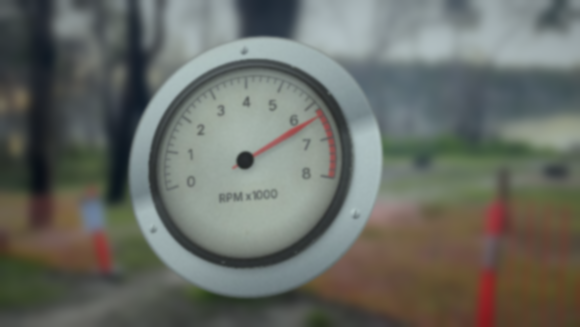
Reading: rpm 6400
